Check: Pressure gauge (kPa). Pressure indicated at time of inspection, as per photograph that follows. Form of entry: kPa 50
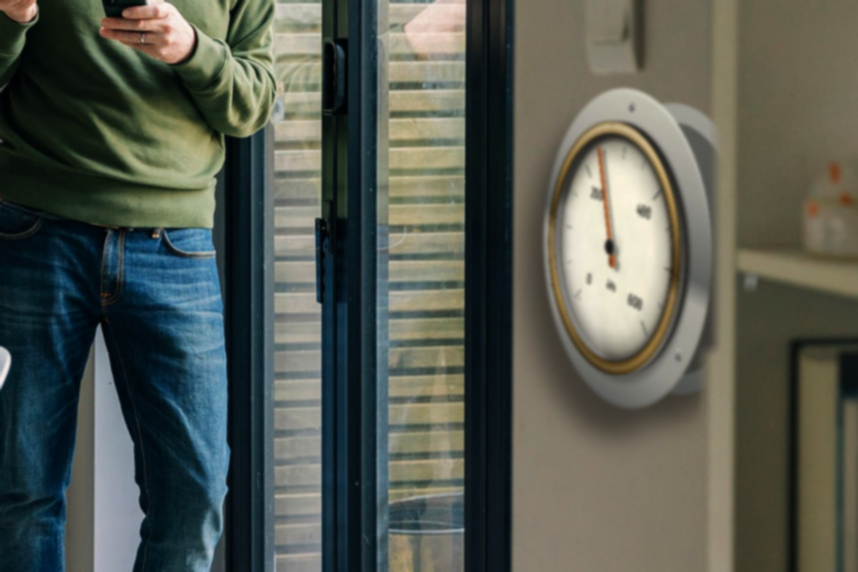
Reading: kPa 250
